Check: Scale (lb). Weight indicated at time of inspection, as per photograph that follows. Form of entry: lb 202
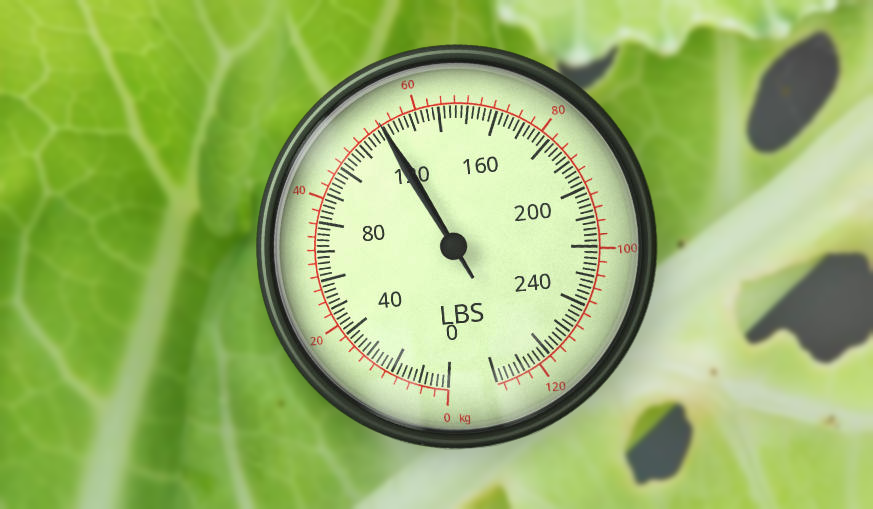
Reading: lb 120
